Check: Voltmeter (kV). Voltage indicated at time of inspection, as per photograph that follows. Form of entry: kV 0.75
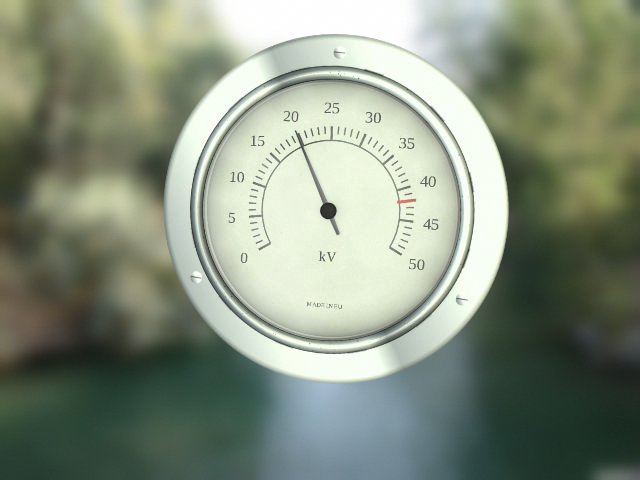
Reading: kV 20
